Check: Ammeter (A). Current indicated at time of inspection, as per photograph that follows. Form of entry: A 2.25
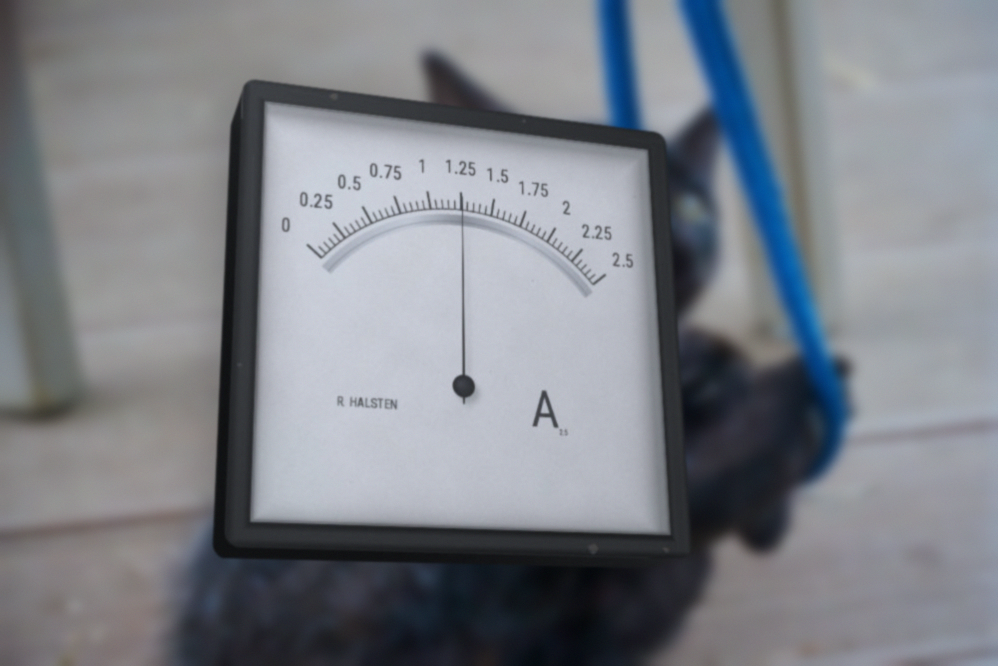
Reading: A 1.25
